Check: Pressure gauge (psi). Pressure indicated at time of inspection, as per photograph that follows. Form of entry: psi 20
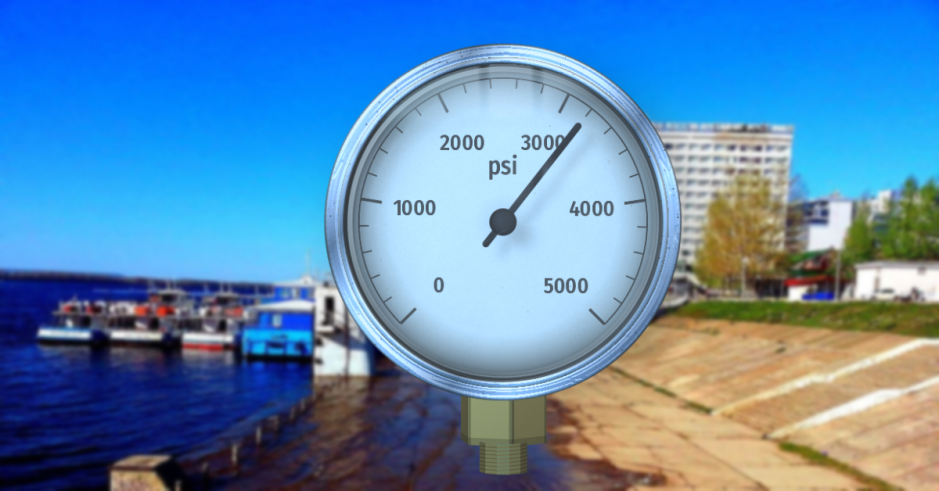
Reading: psi 3200
